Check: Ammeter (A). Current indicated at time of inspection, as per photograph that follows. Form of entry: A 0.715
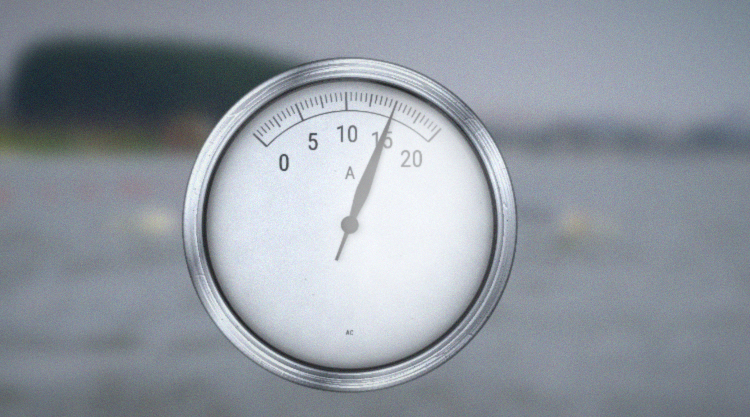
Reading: A 15
